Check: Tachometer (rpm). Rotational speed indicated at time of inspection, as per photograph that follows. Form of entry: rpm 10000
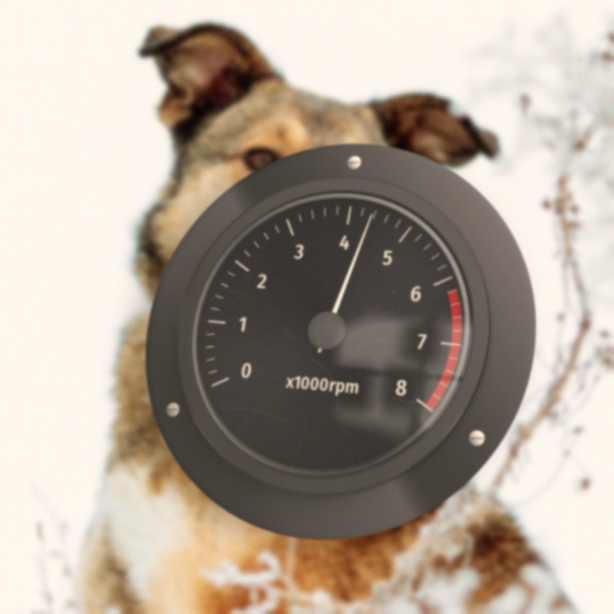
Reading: rpm 4400
